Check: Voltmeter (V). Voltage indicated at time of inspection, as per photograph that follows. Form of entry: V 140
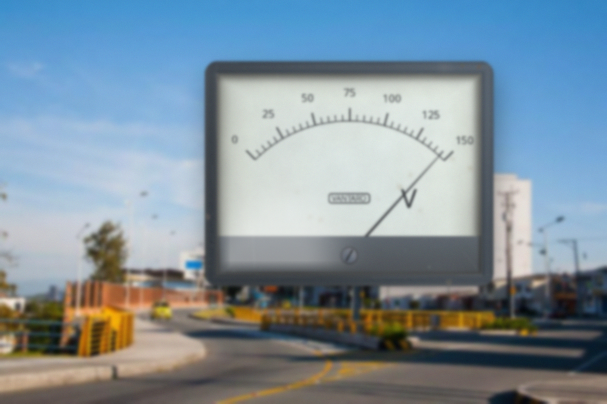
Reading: V 145
